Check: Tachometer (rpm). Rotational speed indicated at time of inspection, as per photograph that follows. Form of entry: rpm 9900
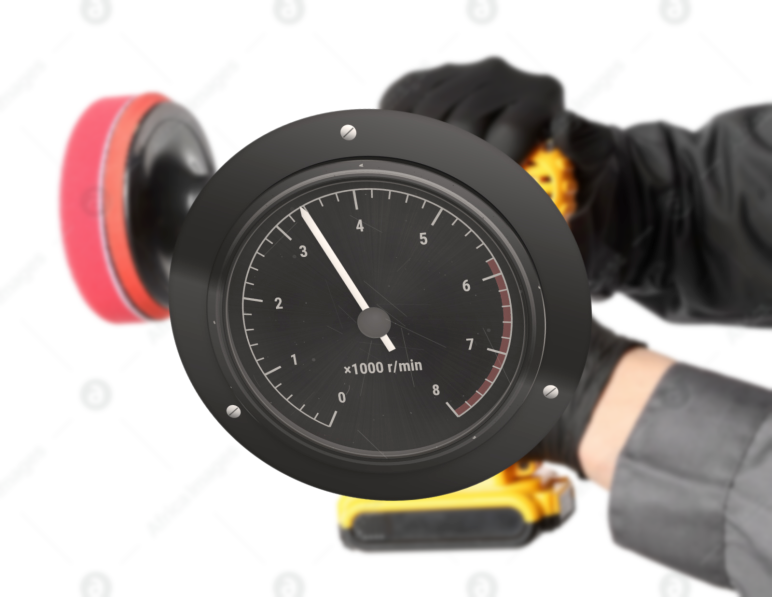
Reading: rpm 3400
